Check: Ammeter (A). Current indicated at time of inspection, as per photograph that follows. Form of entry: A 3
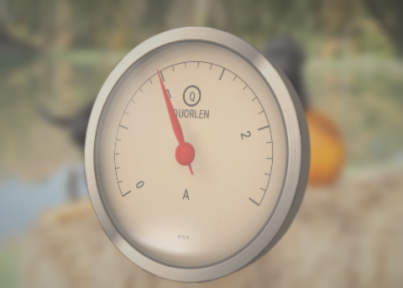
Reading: A 1
